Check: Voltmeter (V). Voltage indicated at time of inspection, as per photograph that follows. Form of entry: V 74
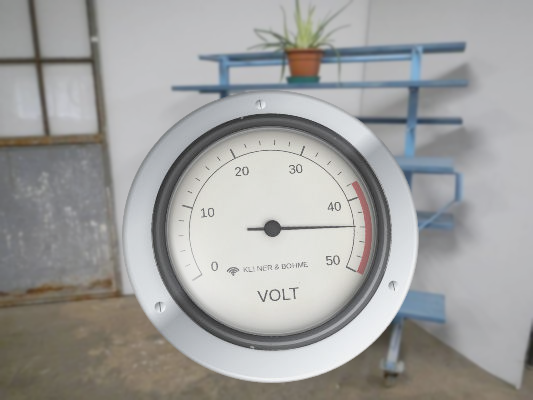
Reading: V 44
